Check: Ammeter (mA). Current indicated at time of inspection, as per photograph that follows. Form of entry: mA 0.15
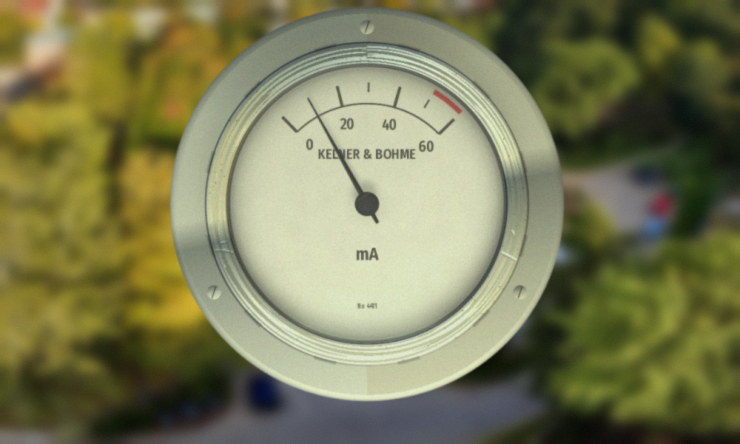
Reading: mA 10
